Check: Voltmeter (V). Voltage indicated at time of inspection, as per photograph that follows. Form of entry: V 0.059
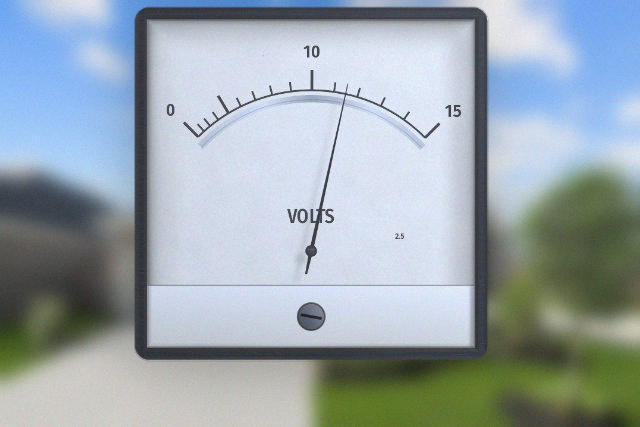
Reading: V 11.5
